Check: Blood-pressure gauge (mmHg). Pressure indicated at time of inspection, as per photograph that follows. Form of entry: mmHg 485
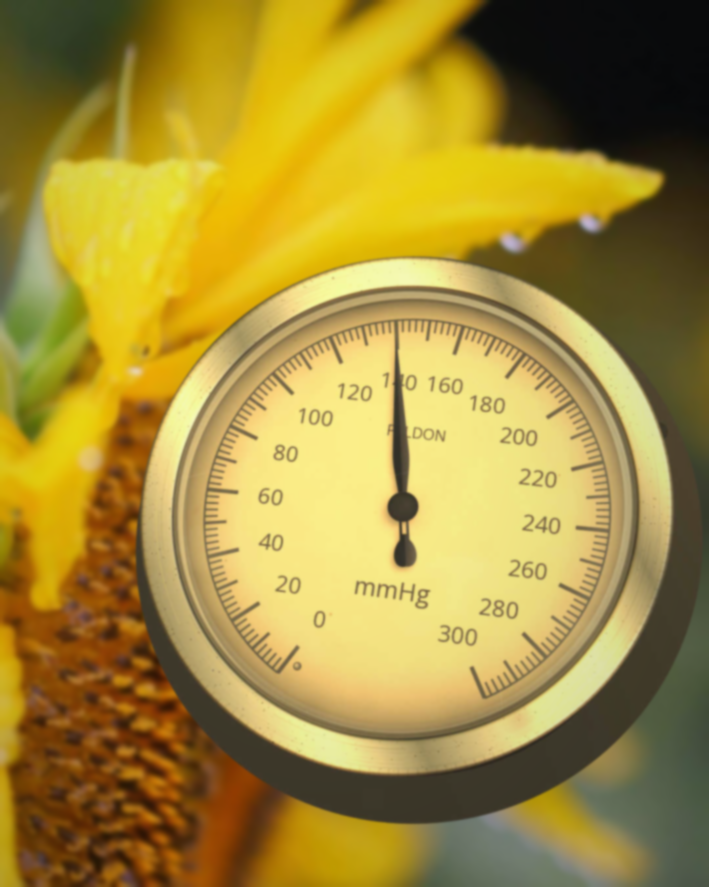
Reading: mmHg 140
